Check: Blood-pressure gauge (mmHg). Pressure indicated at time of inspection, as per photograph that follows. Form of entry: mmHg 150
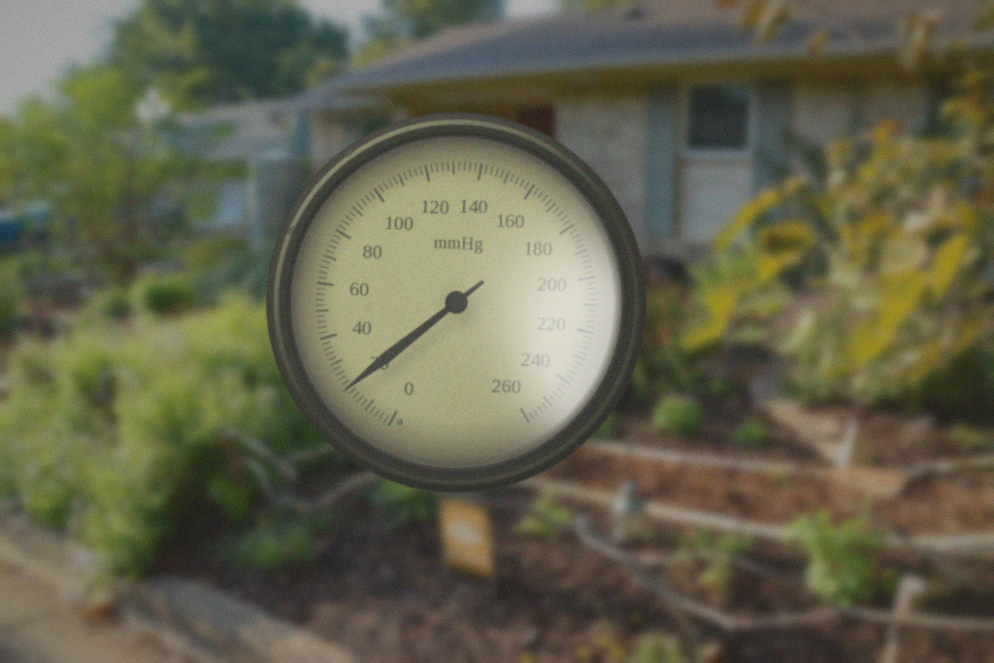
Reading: mmHg 20
